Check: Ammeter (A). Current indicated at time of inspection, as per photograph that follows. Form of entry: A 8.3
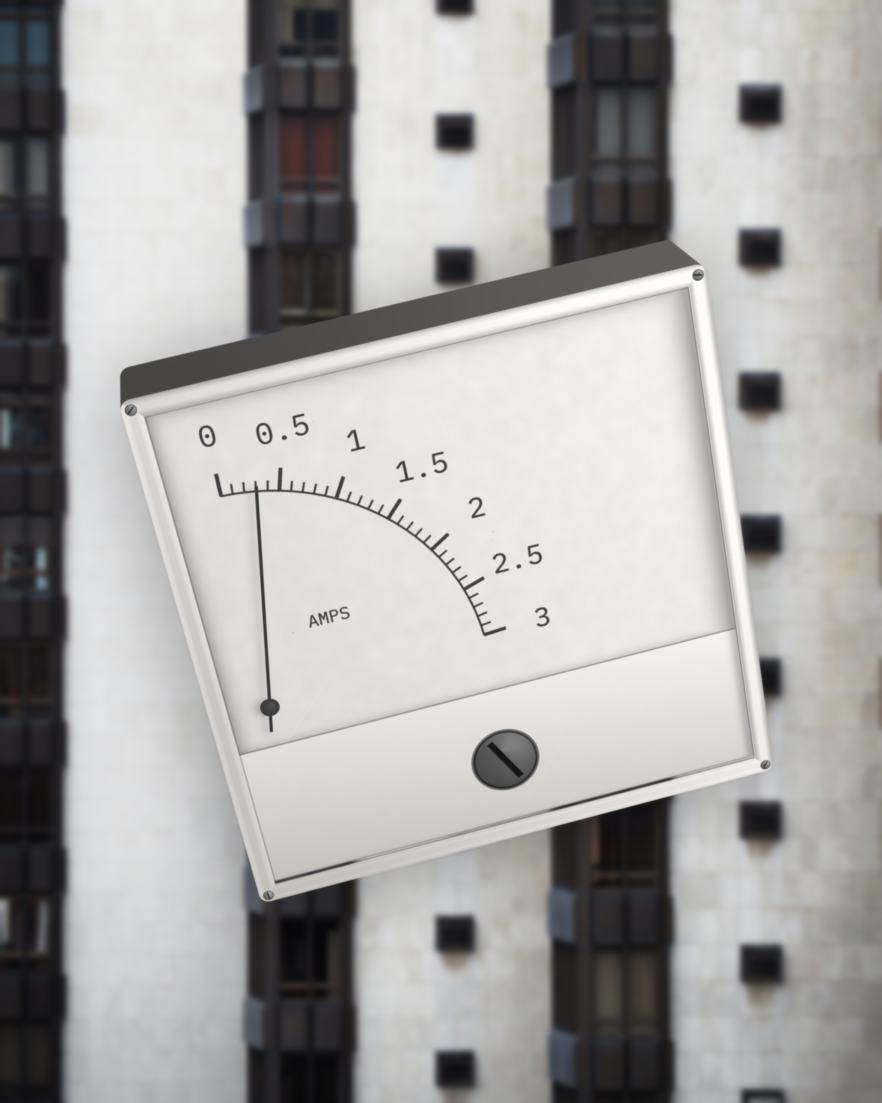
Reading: A 0.3
